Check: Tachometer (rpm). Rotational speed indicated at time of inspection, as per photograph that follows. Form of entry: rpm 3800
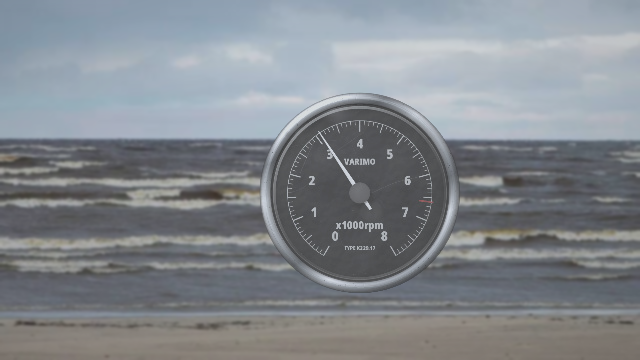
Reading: rpm 3100
